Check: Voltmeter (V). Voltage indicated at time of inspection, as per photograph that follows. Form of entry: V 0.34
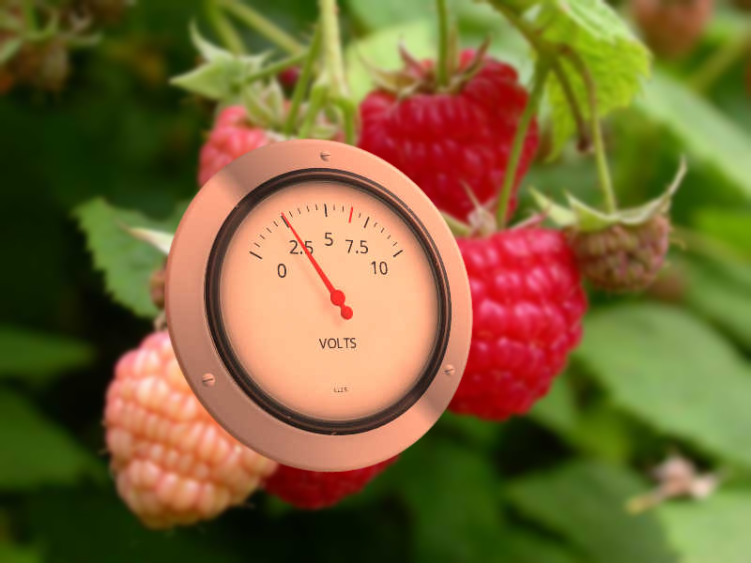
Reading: V 2.5
